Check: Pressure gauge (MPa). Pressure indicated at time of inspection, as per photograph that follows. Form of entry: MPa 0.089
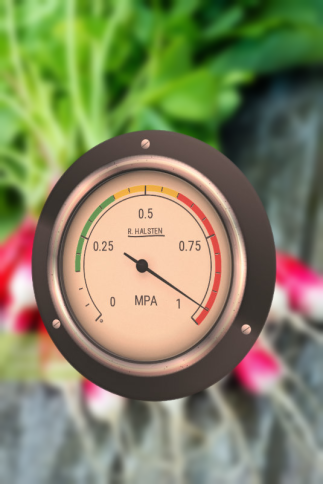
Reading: MPa 0.95
